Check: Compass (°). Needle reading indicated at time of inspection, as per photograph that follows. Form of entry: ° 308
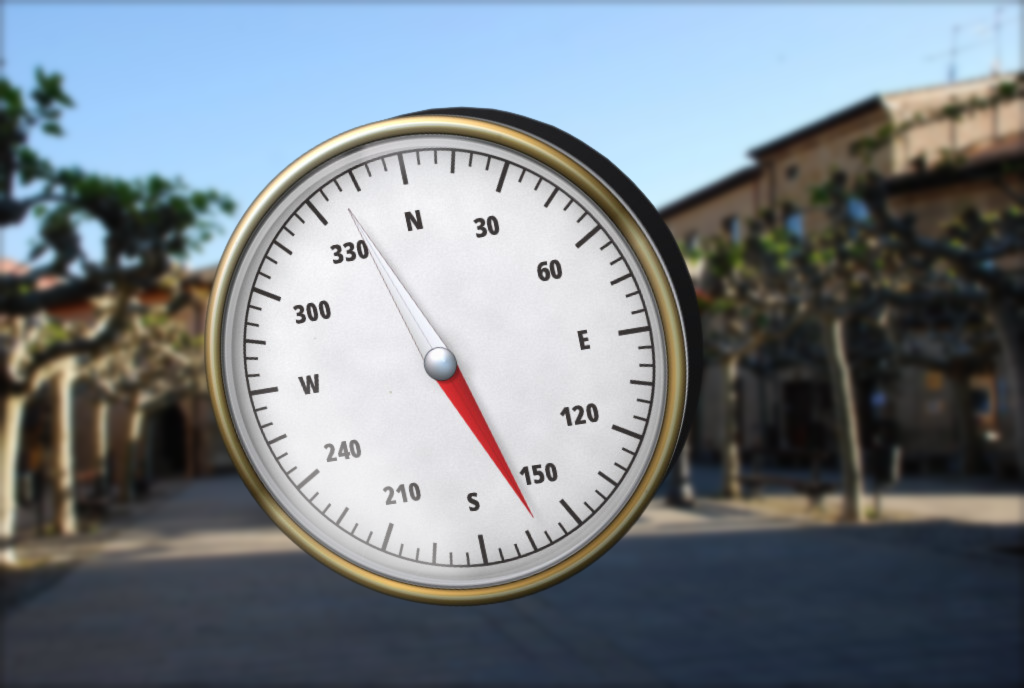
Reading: ° 160
